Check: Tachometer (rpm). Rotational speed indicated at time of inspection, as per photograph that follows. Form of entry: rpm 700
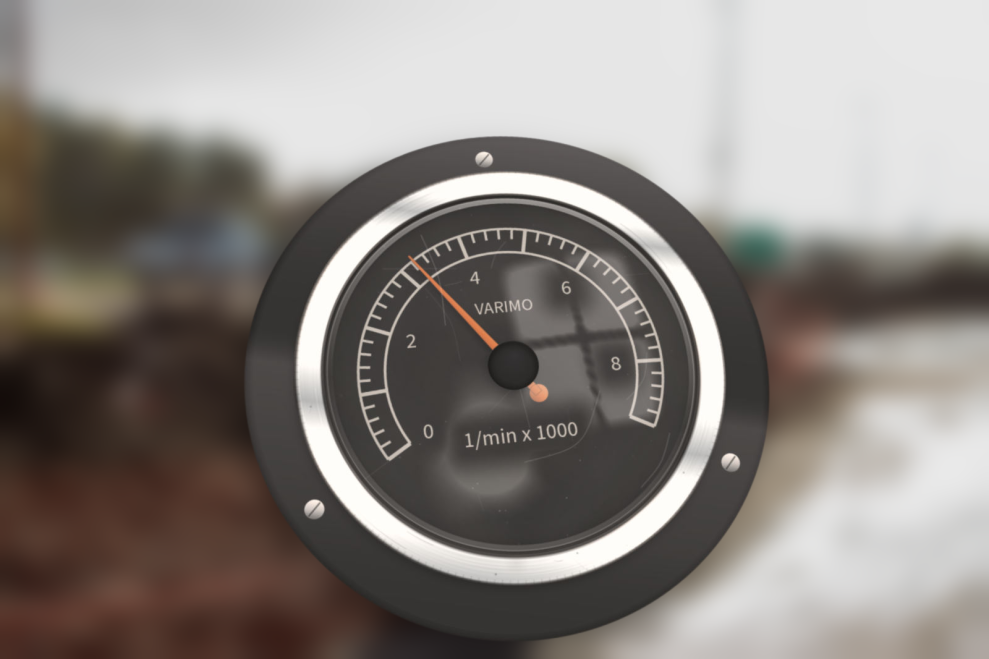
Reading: rpm 3200
